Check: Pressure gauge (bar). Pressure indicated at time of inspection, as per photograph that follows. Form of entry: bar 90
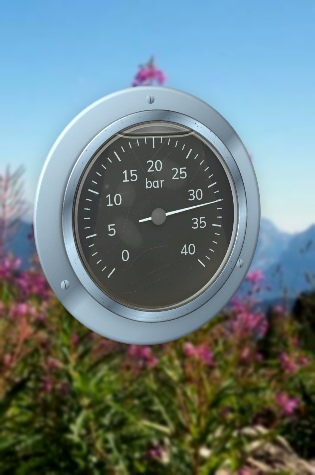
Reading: bar 32
